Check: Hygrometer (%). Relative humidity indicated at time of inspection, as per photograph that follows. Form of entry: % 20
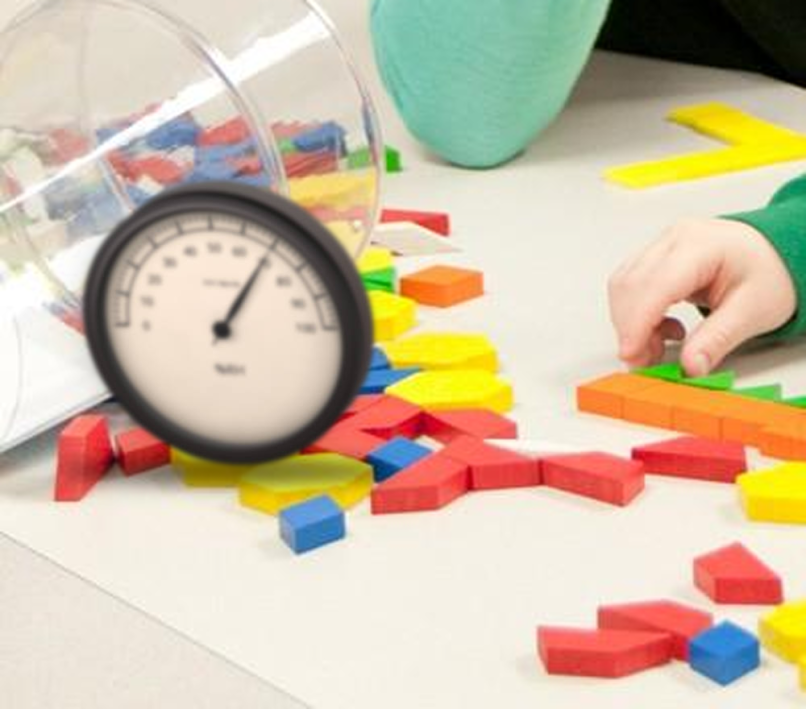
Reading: % 70
